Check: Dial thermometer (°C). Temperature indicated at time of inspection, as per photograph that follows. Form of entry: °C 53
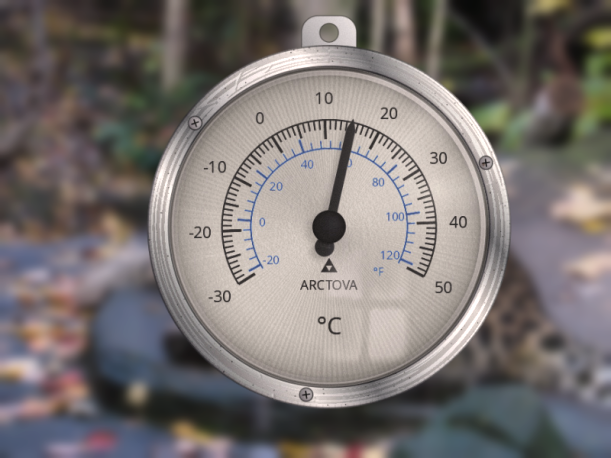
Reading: °C 15
